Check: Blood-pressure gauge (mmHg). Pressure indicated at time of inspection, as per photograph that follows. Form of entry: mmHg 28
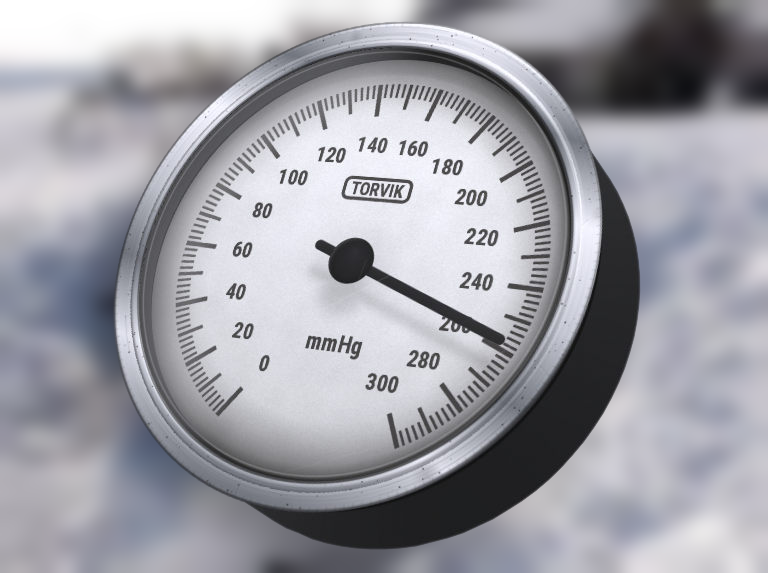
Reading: mmHg 258
